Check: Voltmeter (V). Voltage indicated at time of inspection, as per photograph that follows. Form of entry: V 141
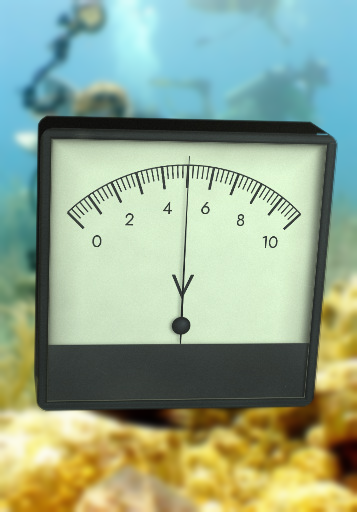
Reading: V 5
